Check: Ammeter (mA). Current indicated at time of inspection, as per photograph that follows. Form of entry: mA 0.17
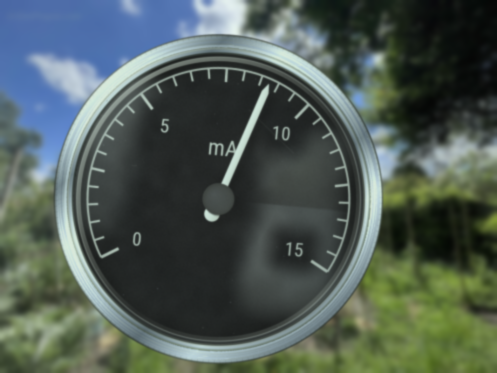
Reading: mA 8.75
